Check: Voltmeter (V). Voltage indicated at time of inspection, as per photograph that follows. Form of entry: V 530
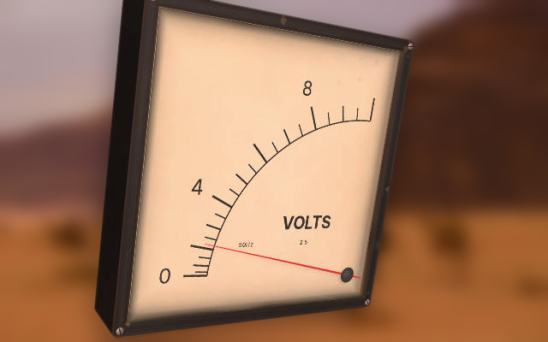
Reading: V 2.25
